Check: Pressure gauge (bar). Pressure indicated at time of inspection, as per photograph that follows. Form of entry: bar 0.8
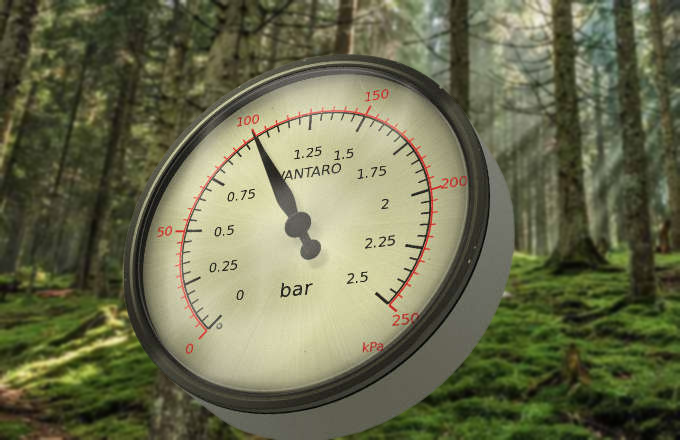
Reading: bar 1
